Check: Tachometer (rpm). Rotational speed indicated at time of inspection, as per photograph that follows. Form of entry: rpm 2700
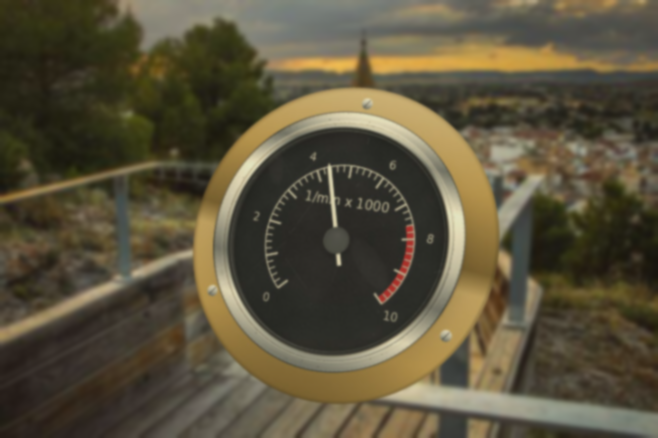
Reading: rpm 4400
